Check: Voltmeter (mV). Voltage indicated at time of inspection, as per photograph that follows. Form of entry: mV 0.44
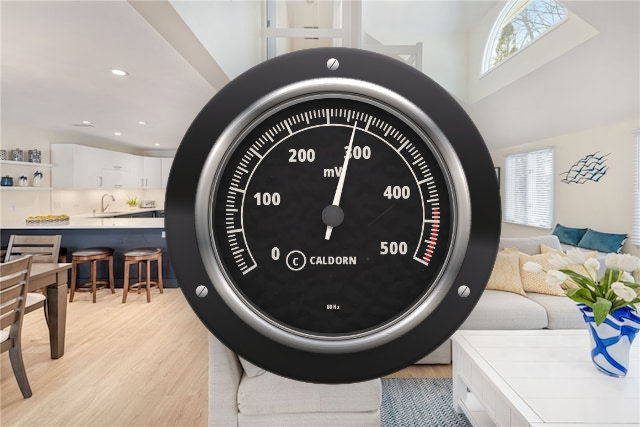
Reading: mV 285
